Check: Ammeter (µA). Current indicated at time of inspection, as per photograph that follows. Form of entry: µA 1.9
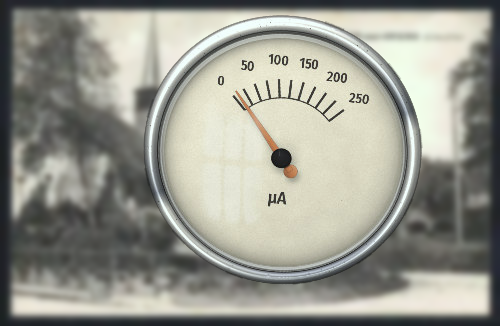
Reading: µA 12.5
